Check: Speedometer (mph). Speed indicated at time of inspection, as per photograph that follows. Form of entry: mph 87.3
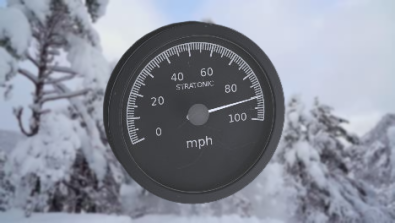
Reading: mph 90
